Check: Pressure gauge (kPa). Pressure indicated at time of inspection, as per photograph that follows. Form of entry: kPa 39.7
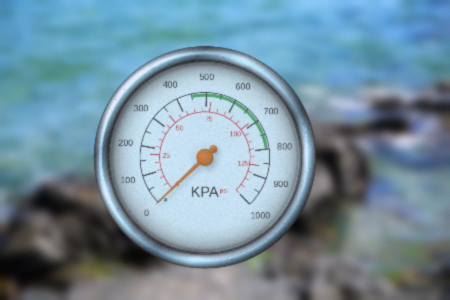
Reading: kPa 0
